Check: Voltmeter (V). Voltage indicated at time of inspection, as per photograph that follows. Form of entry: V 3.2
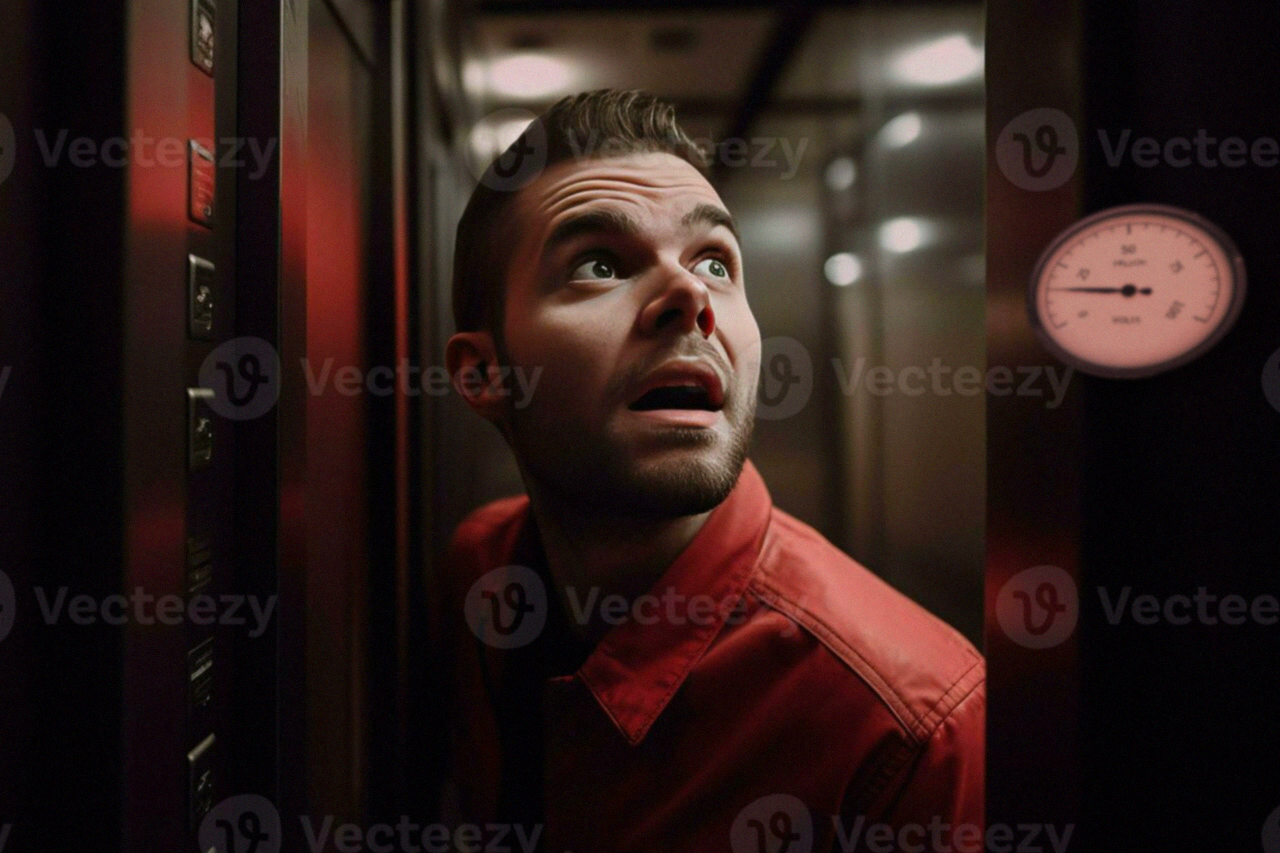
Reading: V 15
